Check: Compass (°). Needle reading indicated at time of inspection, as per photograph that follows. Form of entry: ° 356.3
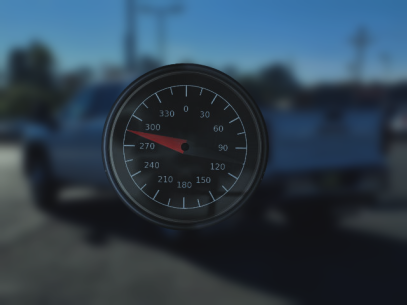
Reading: ° 285
